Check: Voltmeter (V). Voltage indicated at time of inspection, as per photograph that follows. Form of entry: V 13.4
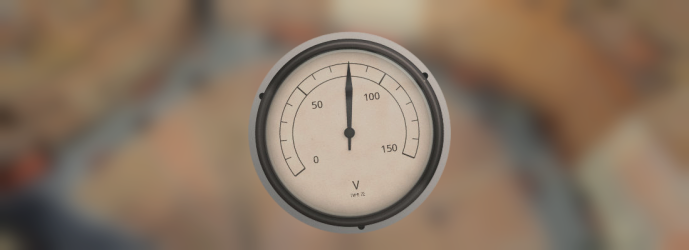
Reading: V 80
